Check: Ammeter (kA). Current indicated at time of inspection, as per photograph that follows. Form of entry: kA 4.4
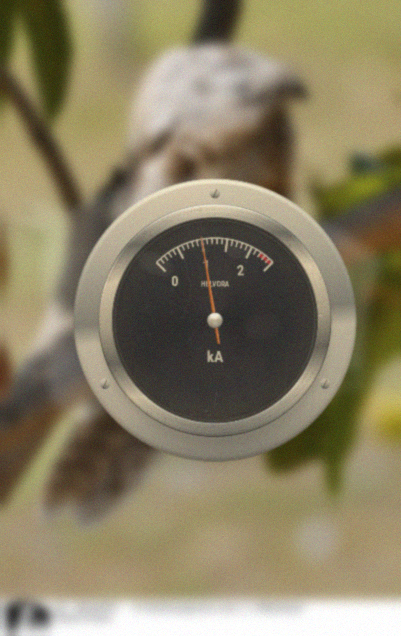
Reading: kA 1
